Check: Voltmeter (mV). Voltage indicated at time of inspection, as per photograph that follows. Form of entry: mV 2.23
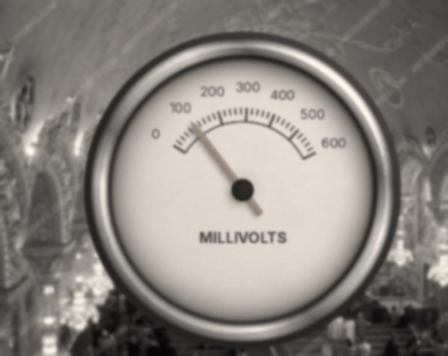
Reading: mV 100
